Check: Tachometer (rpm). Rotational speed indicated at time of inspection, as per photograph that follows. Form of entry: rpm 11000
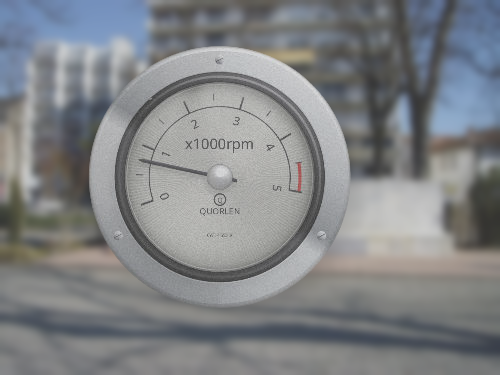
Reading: rpm 750
